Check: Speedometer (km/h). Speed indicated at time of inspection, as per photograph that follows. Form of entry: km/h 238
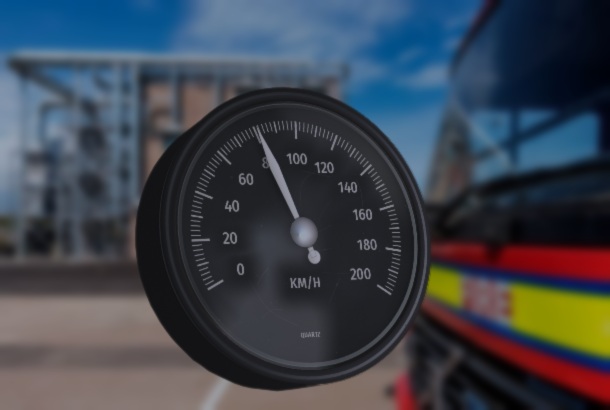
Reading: km/h 80
